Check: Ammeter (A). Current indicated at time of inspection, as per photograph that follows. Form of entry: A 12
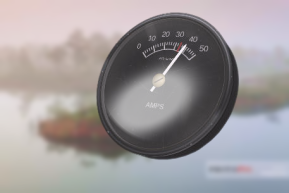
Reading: A 40
